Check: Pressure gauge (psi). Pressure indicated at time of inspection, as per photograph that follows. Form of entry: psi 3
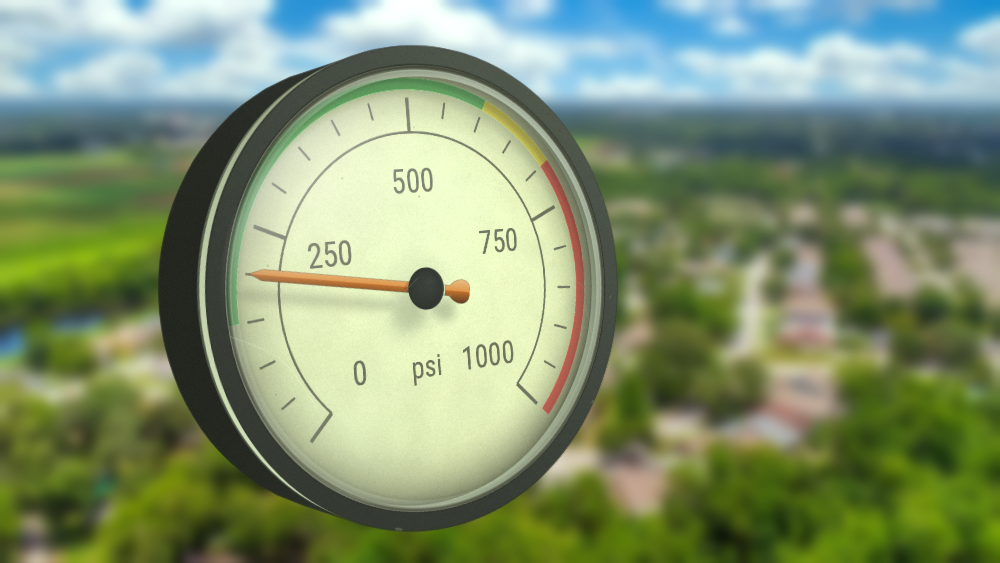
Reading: psi 200
